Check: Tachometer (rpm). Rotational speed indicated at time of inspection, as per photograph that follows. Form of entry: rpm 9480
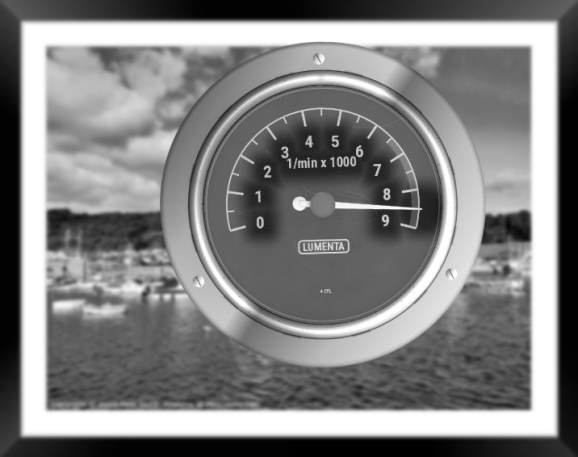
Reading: rpm 8500
